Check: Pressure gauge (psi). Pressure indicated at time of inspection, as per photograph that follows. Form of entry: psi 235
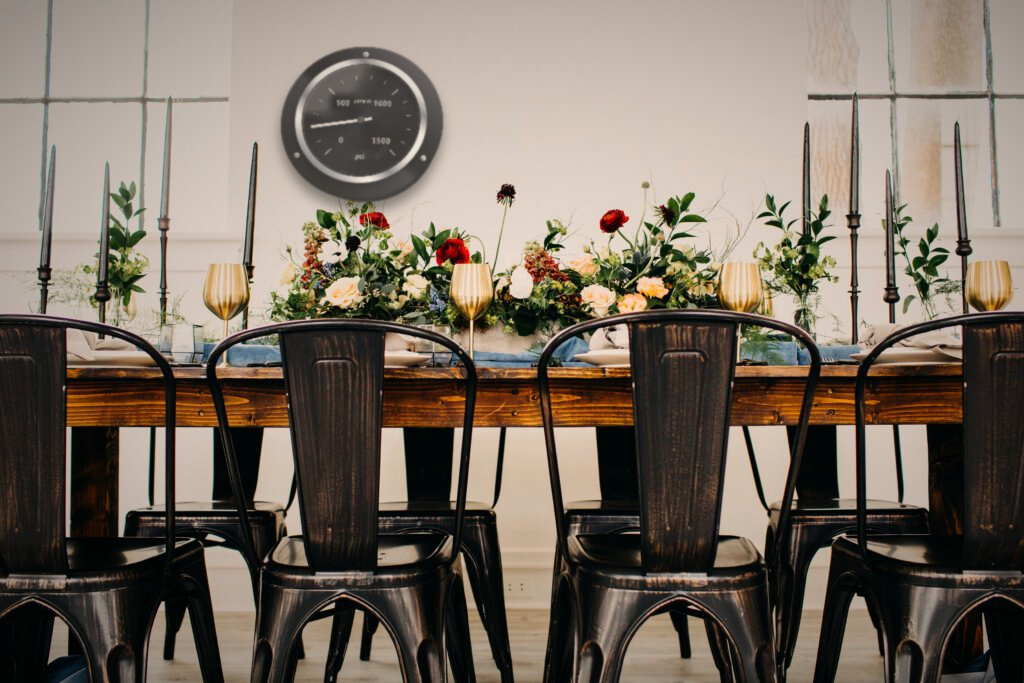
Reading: psi 200
